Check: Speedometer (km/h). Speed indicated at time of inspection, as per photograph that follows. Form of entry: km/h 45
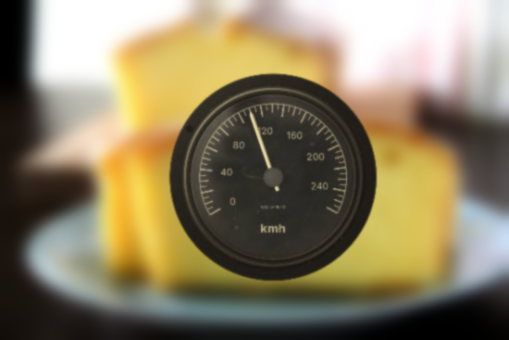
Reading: km/h 110
